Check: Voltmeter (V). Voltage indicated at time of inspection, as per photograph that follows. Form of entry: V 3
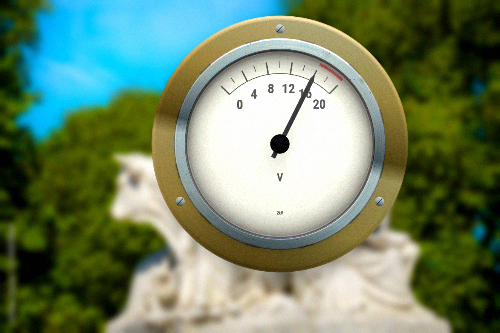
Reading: V 16
